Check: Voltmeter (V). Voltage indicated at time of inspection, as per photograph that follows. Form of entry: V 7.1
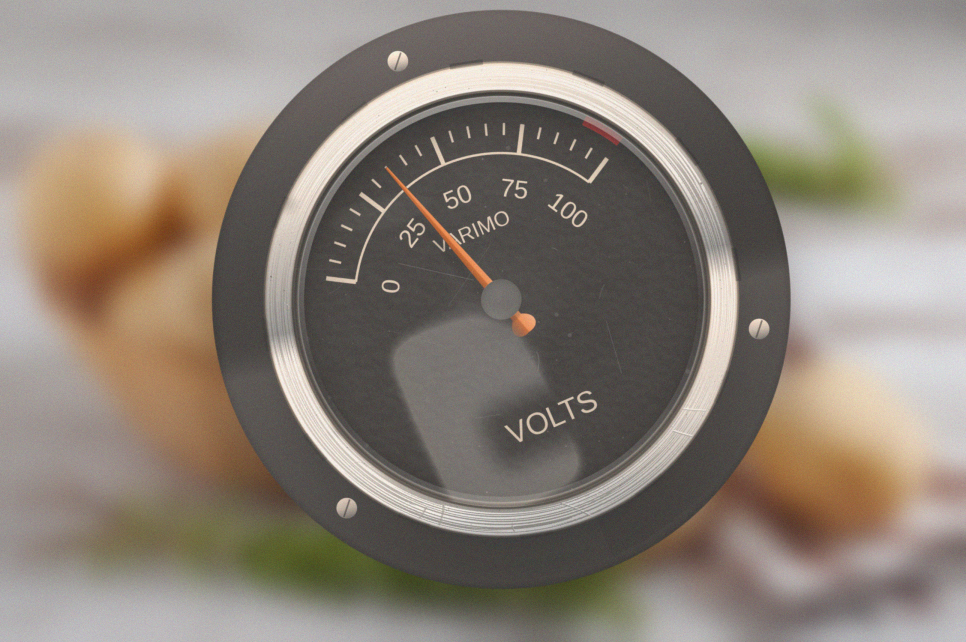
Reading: V 35
